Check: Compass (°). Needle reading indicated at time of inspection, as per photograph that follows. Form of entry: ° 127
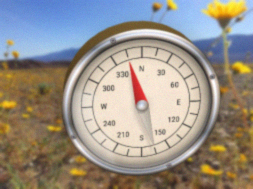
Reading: ° 345
